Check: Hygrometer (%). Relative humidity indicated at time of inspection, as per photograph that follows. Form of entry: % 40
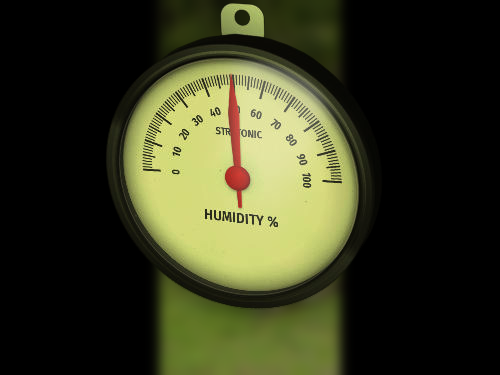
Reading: % 50
